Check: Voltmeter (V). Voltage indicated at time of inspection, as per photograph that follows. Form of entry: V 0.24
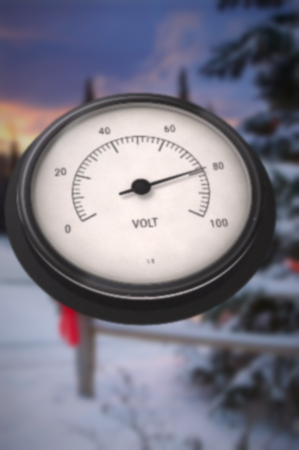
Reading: V 80
